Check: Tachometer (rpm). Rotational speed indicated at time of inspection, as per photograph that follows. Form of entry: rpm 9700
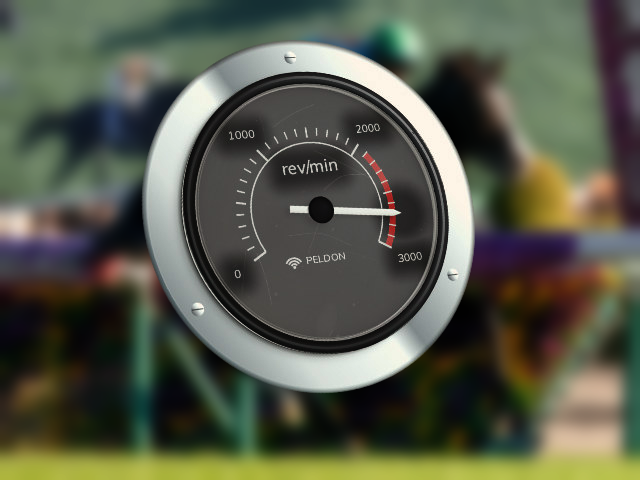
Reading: rpm 2700
